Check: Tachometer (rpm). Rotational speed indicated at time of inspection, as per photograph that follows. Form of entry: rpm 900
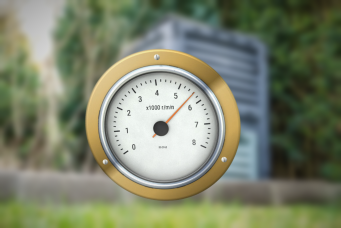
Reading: rpm 5600
